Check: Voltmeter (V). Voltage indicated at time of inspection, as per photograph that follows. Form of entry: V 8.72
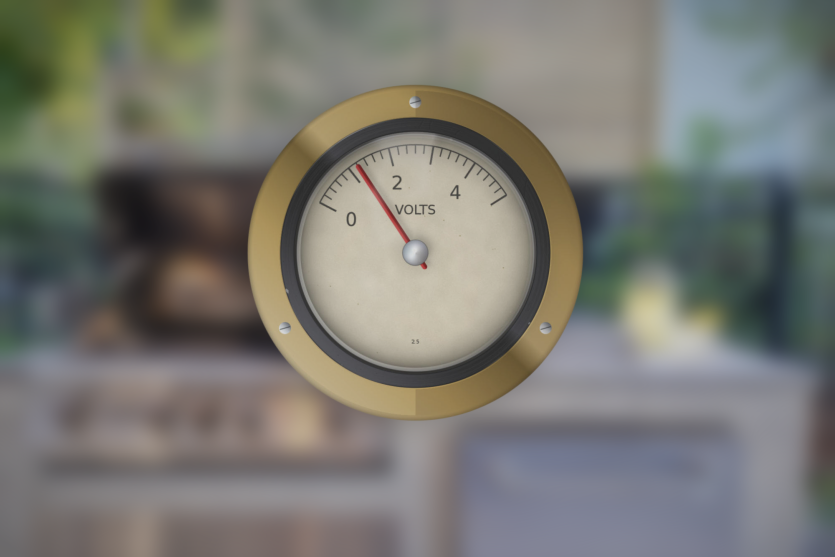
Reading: V 1.2
